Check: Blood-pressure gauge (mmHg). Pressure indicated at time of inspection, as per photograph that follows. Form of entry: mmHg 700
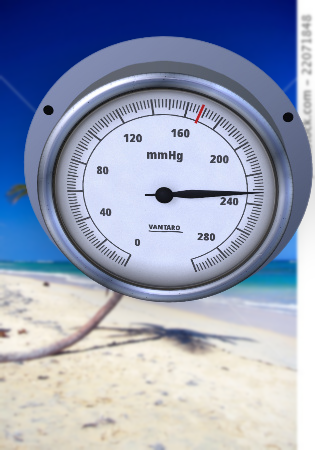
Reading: mmHg 230
